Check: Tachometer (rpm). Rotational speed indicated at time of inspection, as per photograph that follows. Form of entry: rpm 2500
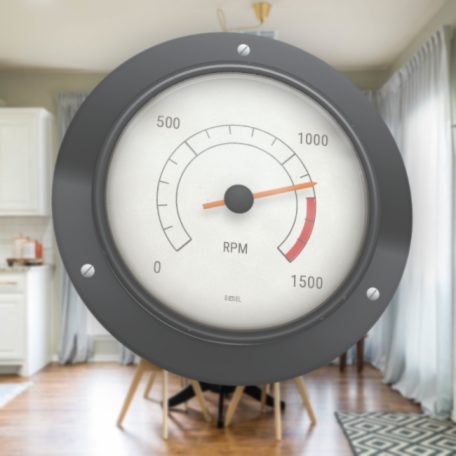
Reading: rpm 1150
